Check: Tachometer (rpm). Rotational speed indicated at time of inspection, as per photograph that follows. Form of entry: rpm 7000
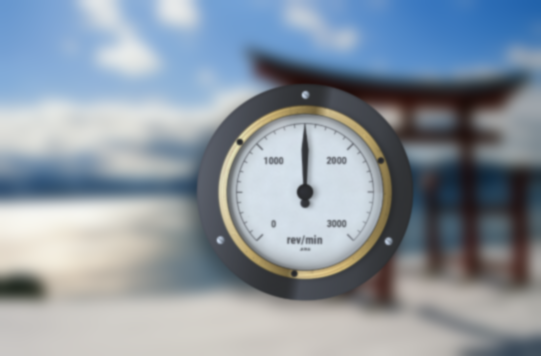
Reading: rpm 1500
